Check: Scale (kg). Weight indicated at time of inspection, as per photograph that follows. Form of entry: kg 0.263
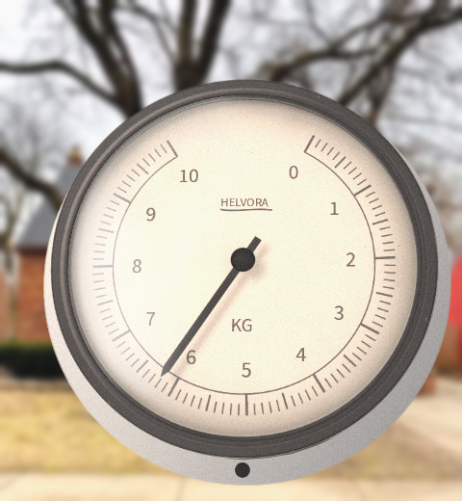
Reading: kg 6.2
